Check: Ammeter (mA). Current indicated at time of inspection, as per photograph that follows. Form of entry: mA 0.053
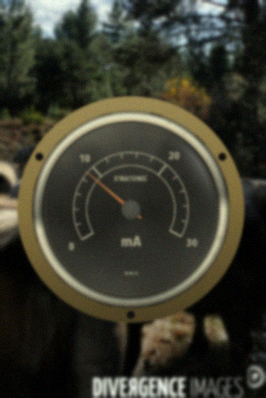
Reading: mA 9
